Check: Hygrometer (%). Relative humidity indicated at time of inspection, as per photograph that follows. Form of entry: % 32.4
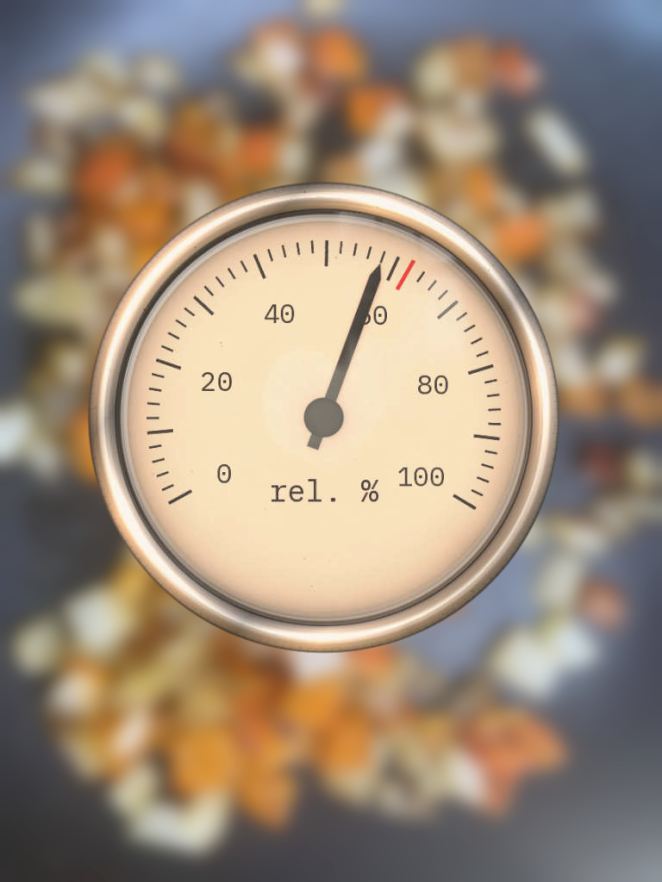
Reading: % 58
